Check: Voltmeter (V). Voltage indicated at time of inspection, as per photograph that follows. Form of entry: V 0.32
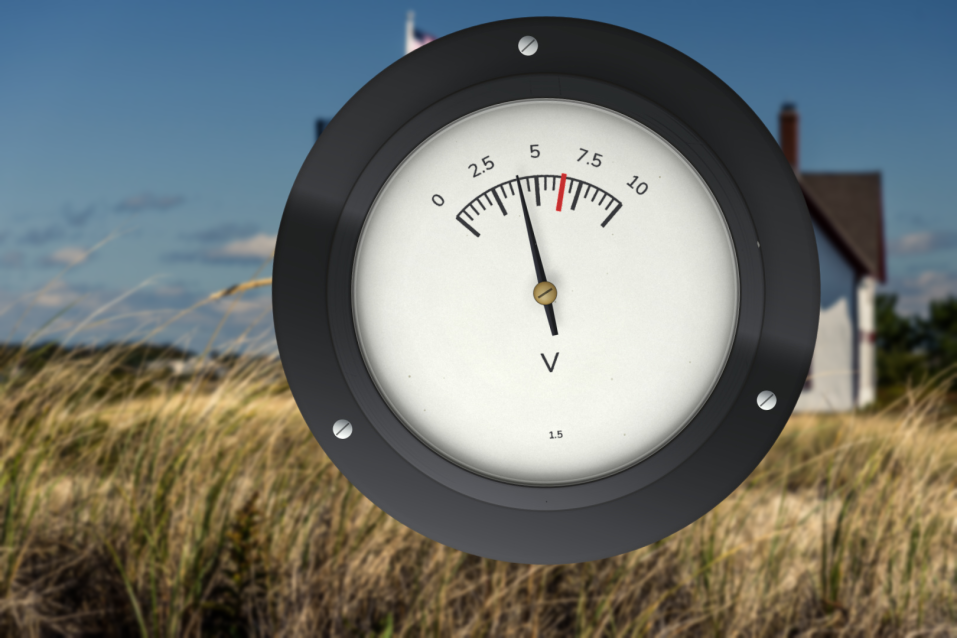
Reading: V 4
